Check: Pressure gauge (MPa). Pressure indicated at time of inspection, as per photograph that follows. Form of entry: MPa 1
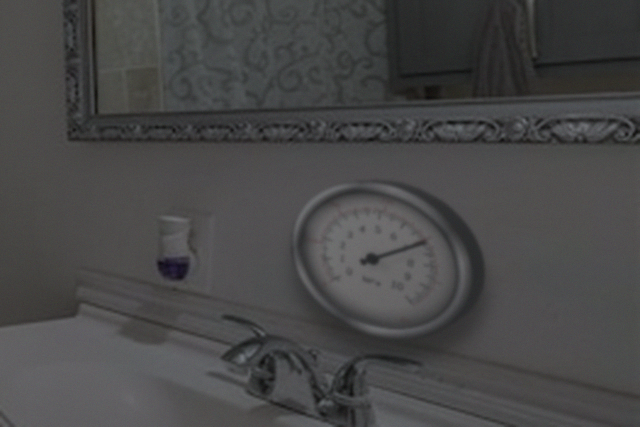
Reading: MPa 7
